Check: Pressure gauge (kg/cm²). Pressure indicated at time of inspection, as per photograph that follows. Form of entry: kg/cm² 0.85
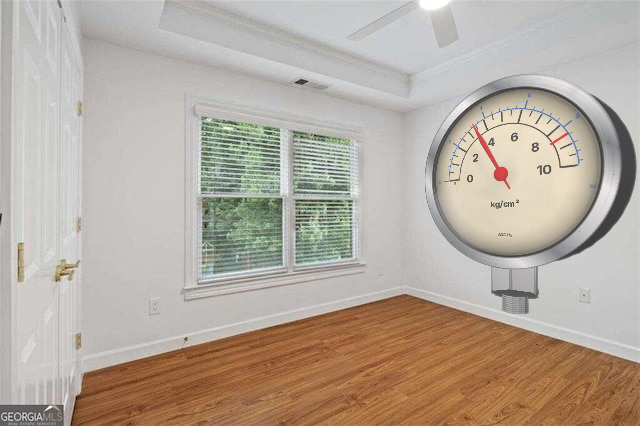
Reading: kg/cm² 3.5
